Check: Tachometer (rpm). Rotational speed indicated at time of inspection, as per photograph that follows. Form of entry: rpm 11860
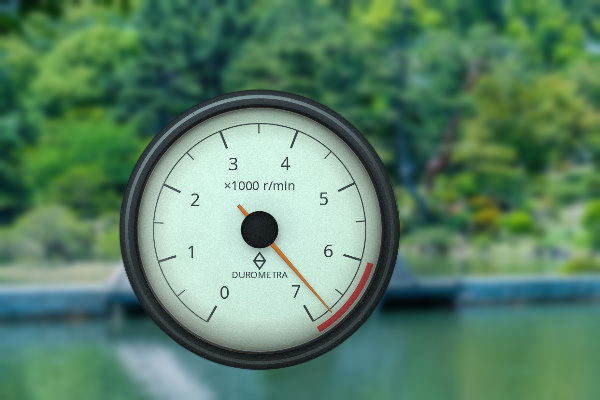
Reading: rpm 6750
